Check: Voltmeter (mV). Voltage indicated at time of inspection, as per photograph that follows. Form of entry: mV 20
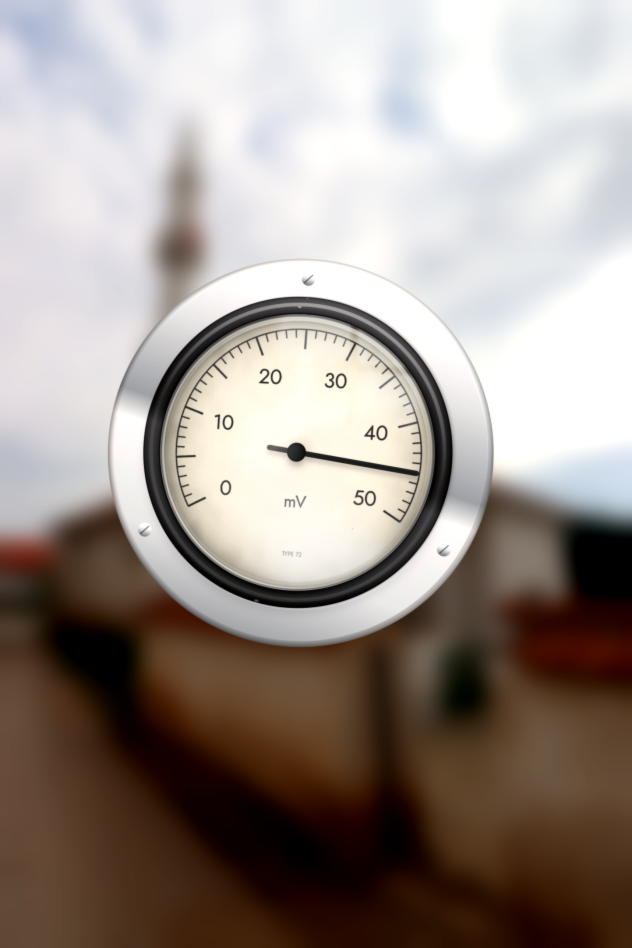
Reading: mV 45
